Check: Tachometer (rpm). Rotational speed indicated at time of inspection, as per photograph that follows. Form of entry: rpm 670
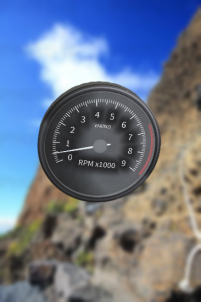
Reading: rpm 500
